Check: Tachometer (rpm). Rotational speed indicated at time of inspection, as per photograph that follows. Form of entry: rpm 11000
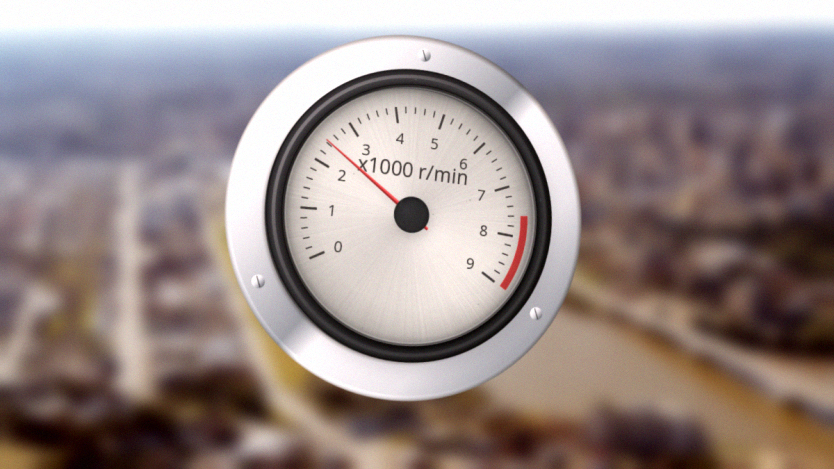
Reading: rpm 2400
